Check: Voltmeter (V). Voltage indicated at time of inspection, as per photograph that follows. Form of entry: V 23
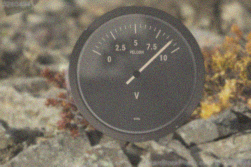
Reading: V 9
